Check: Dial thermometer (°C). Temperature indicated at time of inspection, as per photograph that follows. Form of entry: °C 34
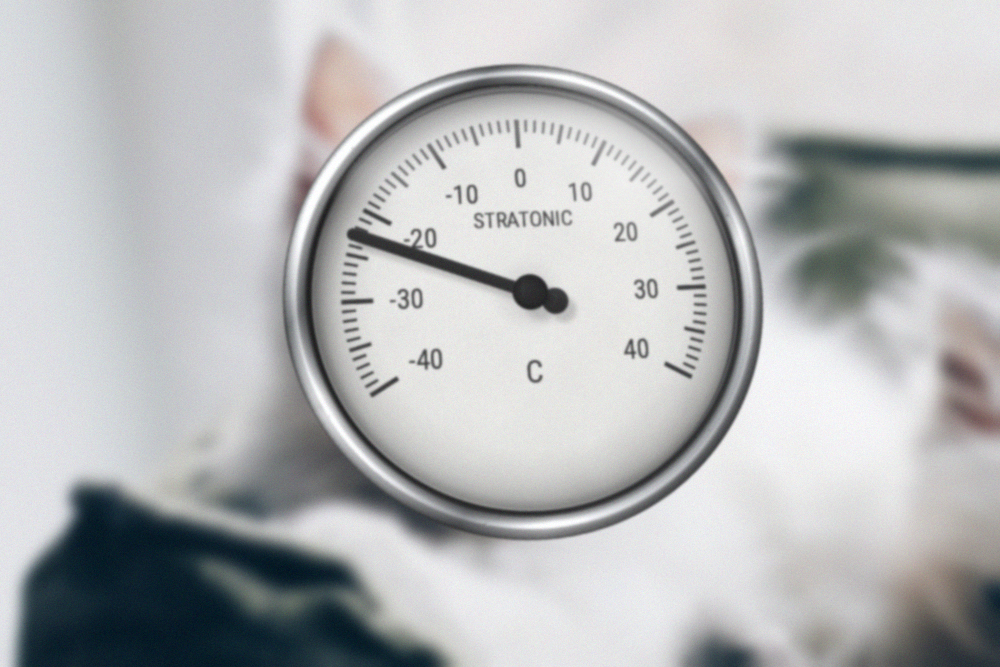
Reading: °C -23
